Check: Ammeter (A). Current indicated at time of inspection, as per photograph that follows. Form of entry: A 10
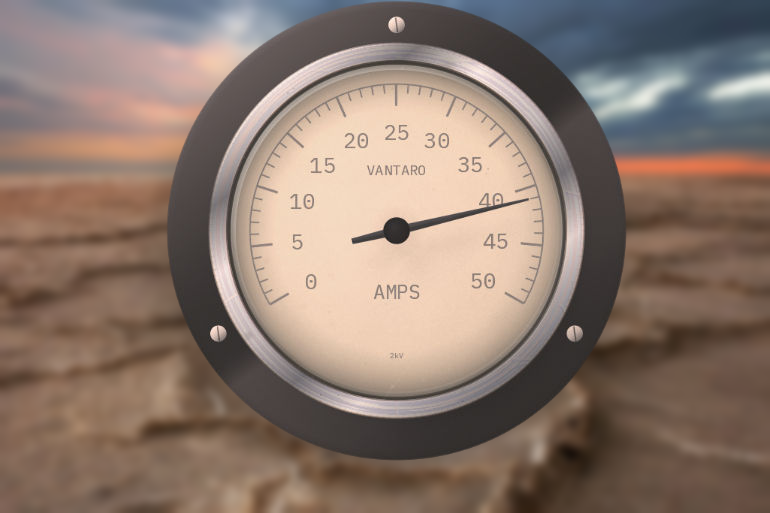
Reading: A 41
